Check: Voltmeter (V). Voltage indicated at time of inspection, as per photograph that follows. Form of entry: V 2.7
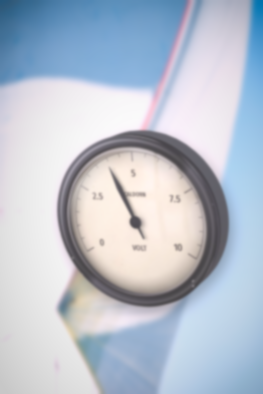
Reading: V 4
